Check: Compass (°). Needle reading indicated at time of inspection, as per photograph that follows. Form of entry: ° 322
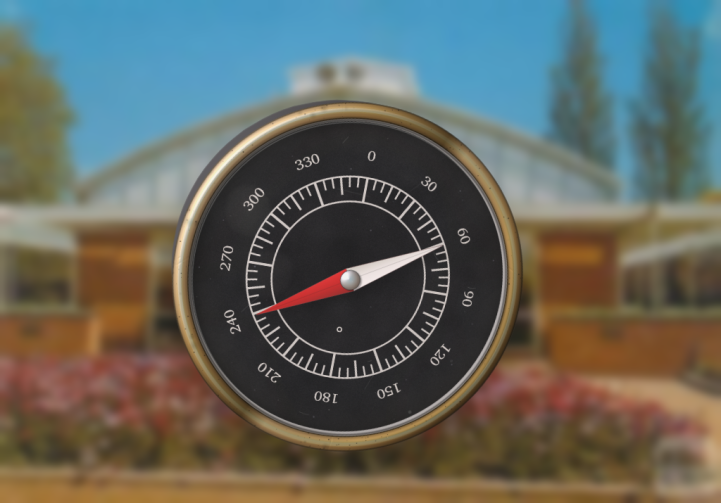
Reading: ° 240
